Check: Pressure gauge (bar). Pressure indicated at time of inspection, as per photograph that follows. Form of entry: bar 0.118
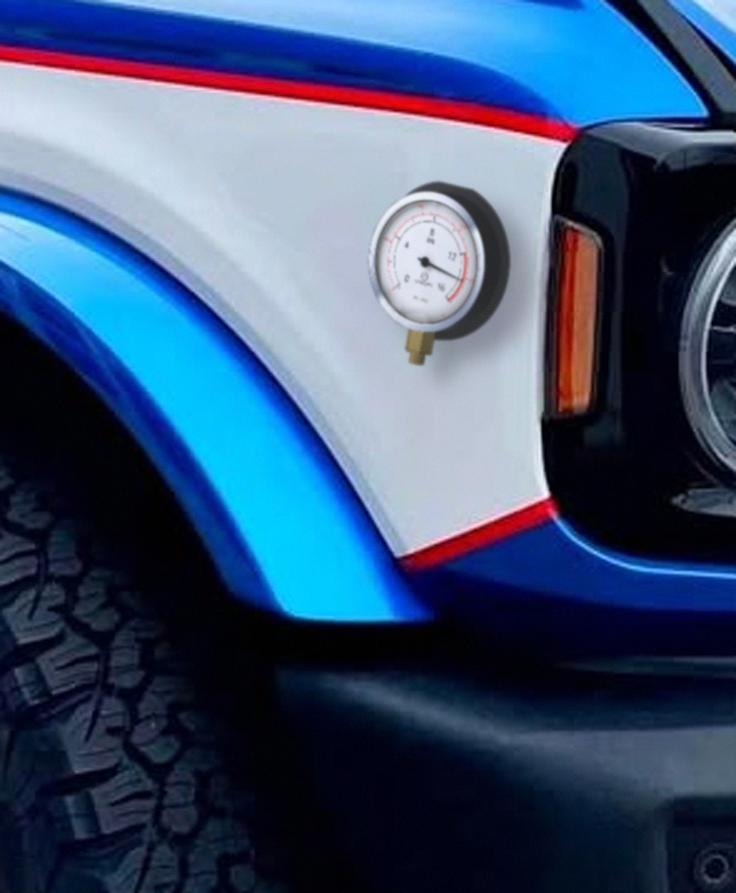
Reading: bar 14
